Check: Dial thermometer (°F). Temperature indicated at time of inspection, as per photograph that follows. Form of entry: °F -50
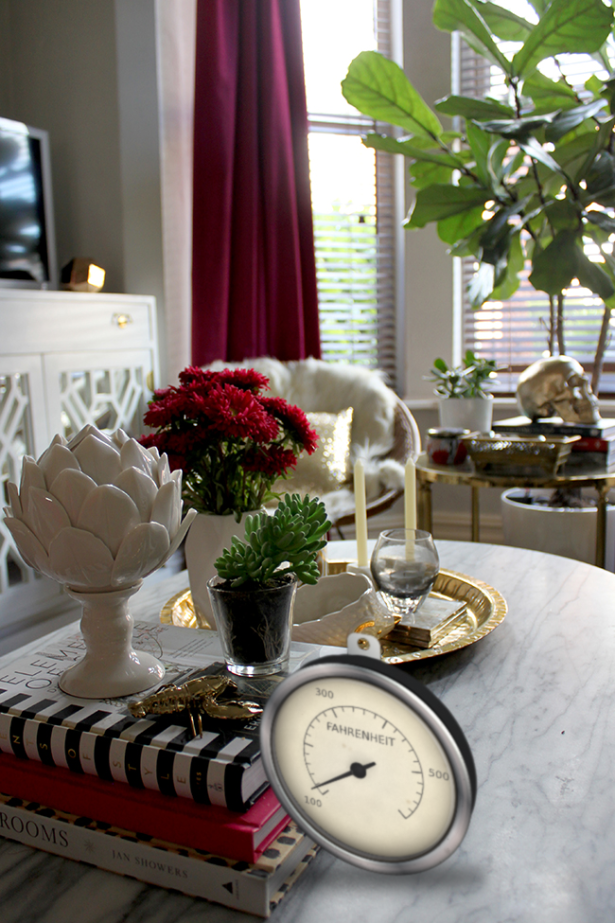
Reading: °F 120
